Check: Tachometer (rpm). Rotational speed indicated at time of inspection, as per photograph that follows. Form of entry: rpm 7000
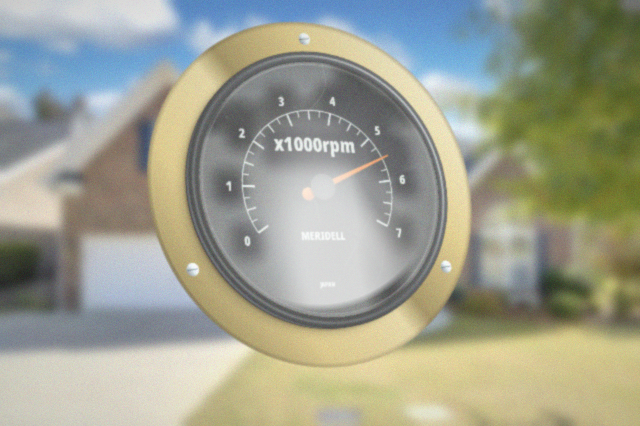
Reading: rpm 5500
